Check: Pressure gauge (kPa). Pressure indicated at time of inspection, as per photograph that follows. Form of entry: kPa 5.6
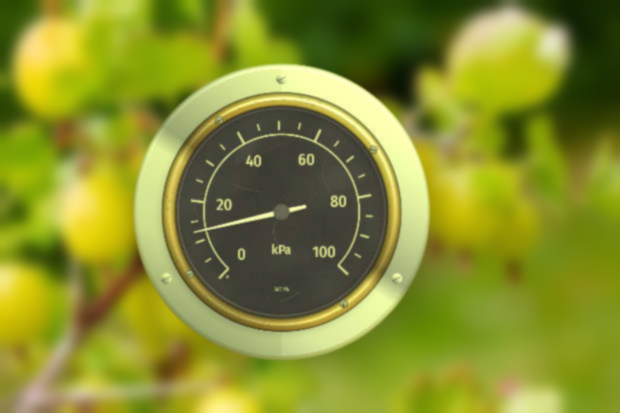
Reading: kPa 12.5
